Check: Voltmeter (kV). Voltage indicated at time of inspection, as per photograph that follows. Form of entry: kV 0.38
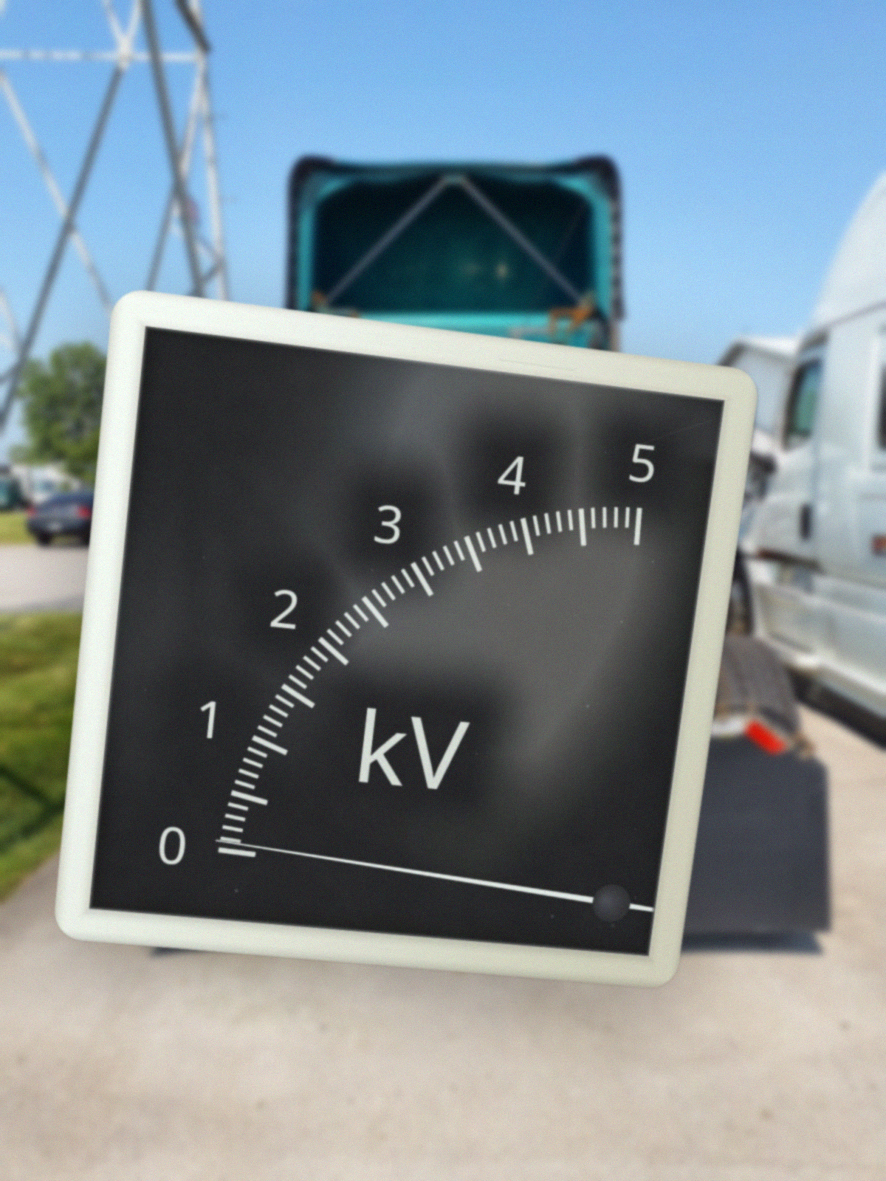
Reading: kV 0.1
